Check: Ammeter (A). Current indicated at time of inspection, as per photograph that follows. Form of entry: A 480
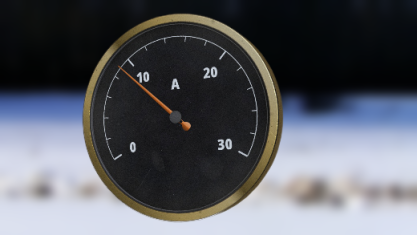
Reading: A 9
